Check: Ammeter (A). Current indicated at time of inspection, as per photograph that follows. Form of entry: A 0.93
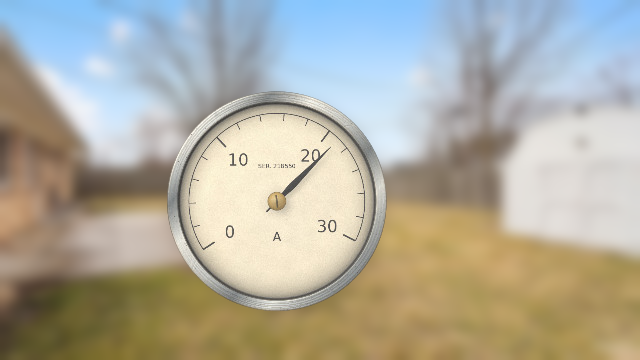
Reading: A 21
